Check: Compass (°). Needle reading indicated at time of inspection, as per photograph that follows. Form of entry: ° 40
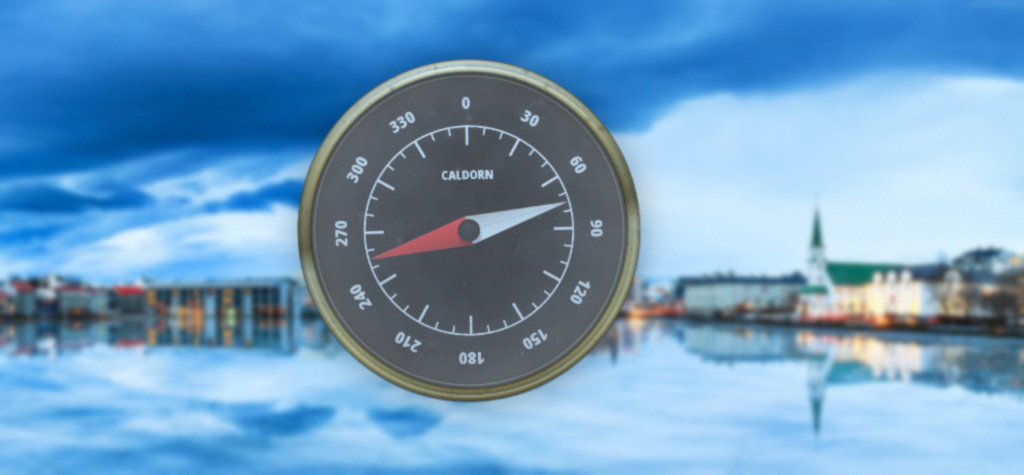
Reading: ° 255
